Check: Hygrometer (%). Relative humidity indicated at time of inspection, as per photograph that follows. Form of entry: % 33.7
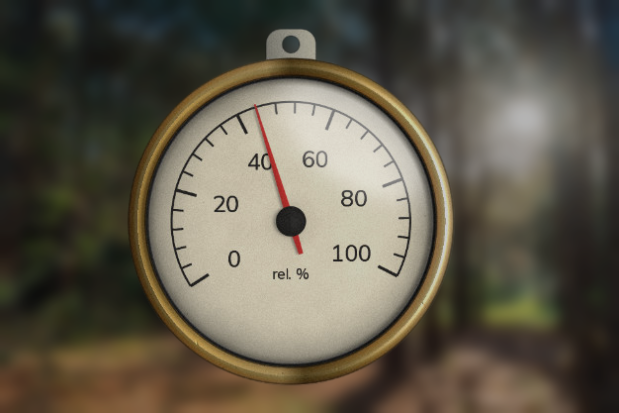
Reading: % 44
